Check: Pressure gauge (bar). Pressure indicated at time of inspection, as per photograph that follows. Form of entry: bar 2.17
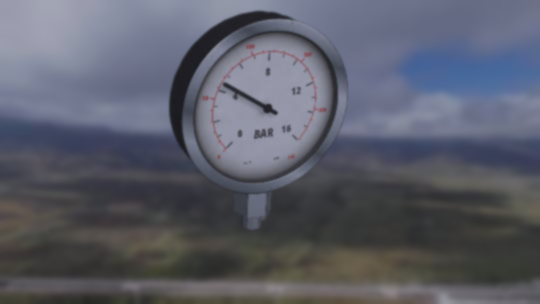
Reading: bar 4.5
